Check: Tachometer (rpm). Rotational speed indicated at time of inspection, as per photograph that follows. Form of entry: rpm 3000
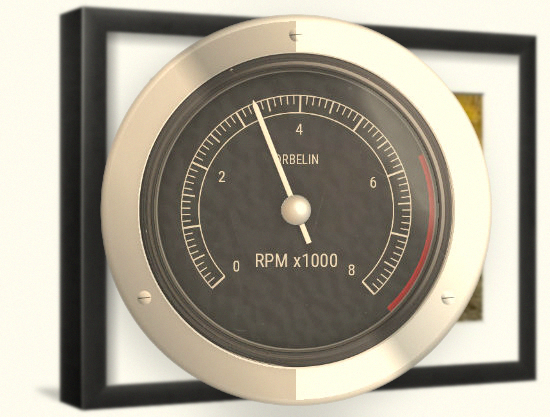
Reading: rpm 3300
